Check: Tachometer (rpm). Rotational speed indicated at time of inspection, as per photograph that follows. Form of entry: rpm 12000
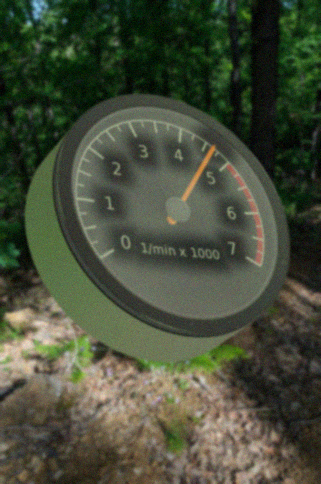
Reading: rpm 4625
